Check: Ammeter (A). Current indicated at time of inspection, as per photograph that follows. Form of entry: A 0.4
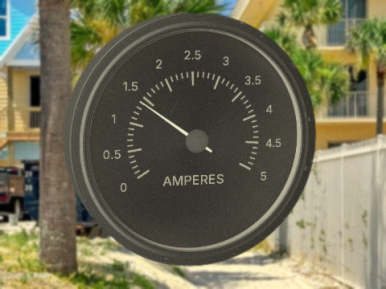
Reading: A 1.4
